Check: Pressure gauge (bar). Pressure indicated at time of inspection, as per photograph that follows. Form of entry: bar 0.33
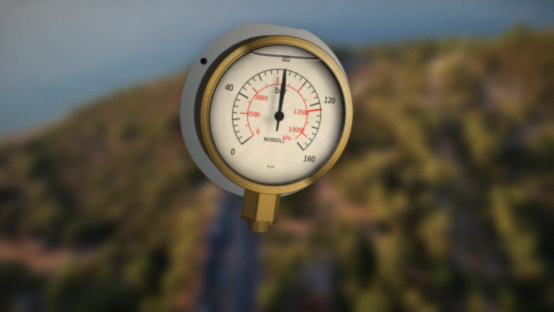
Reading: bar 80
